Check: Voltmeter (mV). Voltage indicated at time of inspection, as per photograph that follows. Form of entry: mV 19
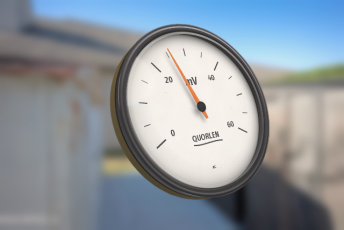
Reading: mV 25
